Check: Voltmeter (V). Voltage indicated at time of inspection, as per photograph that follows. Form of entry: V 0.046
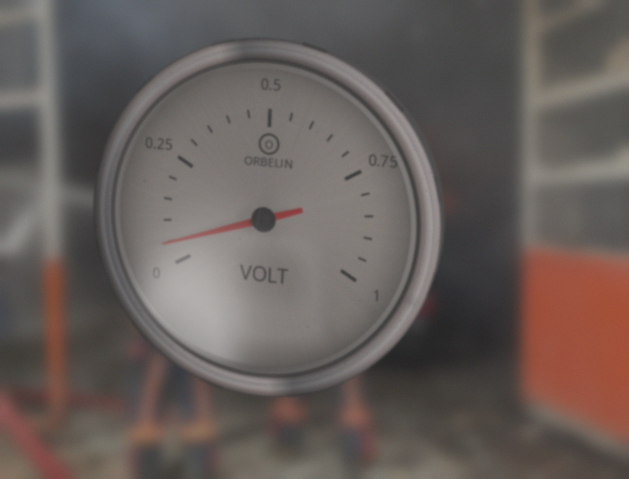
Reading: V 0.05
